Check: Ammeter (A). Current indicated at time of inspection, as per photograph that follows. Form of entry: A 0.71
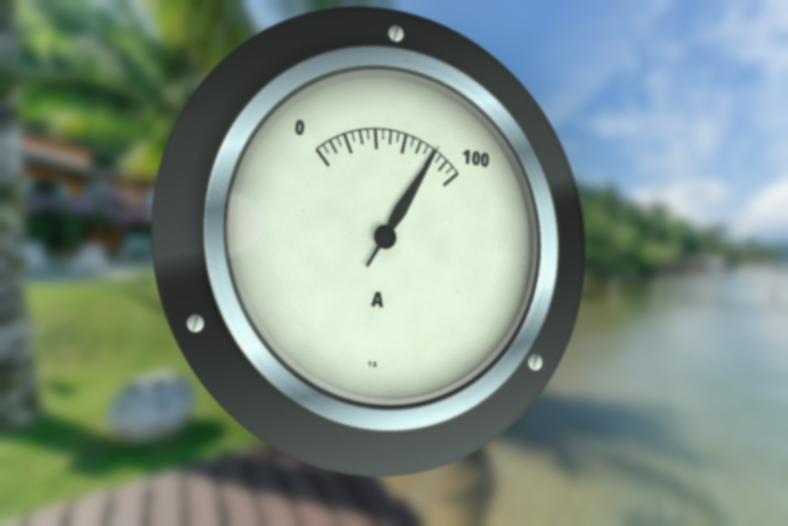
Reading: A 80
